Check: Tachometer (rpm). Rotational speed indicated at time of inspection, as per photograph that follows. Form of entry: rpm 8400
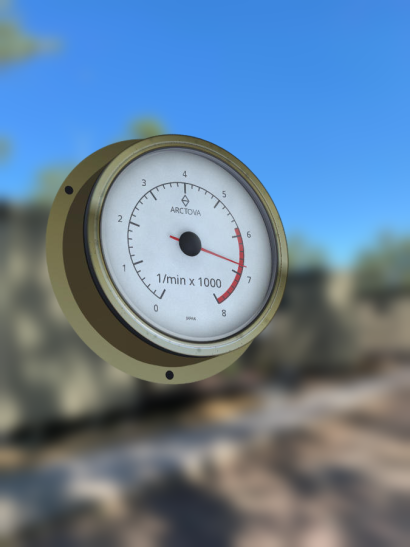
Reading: rpm 6800
